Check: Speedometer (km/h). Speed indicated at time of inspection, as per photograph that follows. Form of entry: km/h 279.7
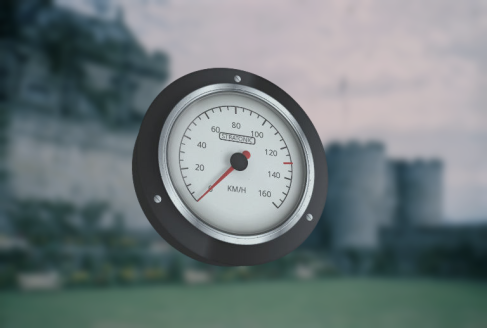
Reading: km/h 0
